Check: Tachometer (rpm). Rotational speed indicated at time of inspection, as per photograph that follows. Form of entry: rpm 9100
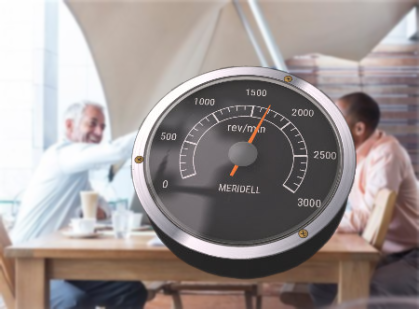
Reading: rpm 1700
